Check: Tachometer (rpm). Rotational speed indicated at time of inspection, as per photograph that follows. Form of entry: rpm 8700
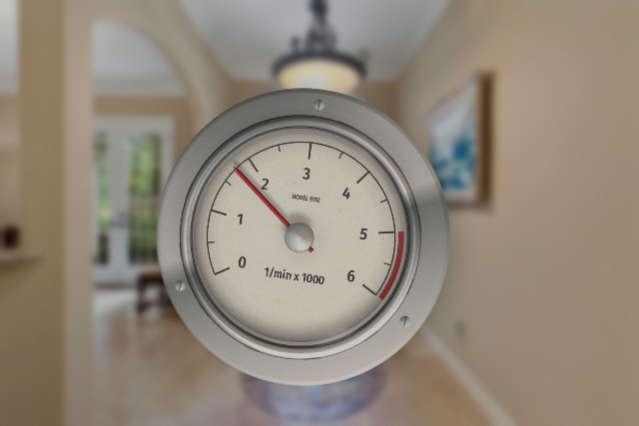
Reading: rpm 1750
